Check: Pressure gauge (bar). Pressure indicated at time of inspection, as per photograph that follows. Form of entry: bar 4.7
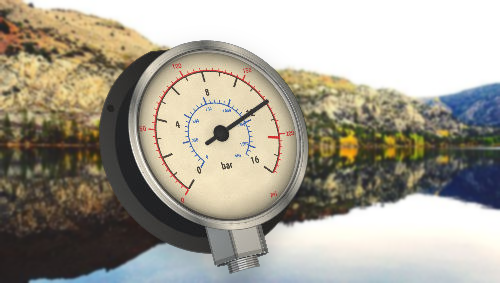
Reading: bar 12
